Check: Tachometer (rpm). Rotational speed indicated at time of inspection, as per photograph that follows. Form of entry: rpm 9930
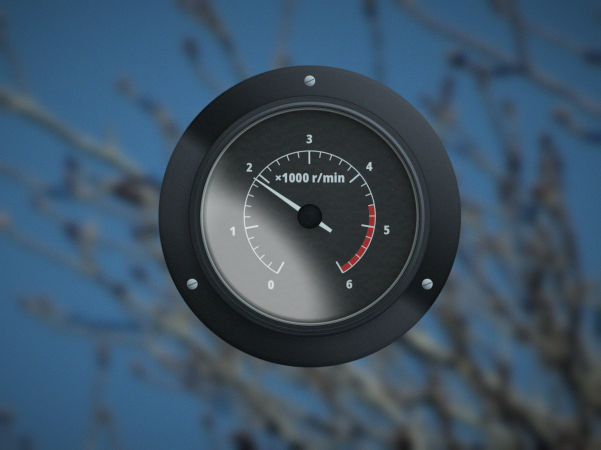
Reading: rpm 1900
